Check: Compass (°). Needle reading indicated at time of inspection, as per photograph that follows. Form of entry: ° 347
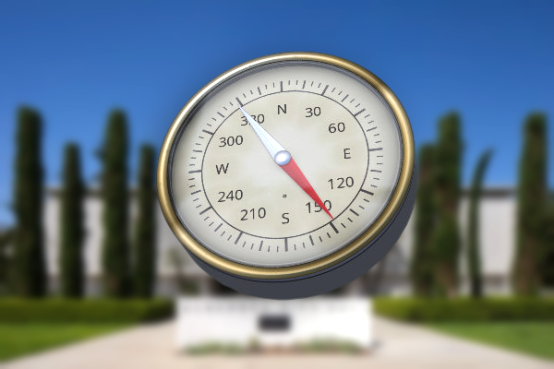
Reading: ° 147.5
